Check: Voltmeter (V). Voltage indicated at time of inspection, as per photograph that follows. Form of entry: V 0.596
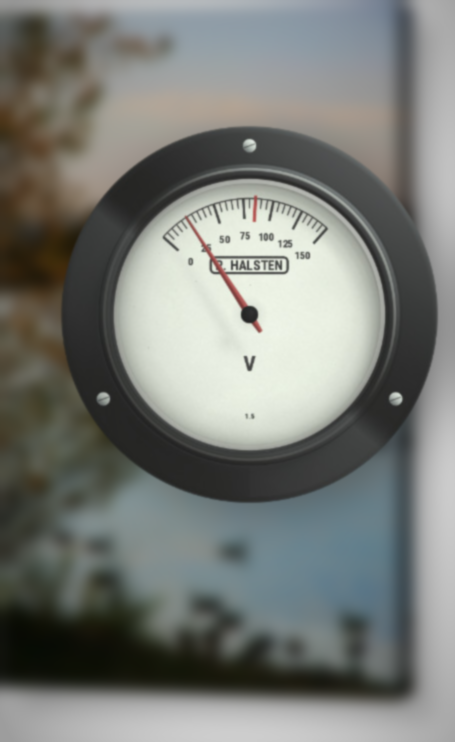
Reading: V 25
